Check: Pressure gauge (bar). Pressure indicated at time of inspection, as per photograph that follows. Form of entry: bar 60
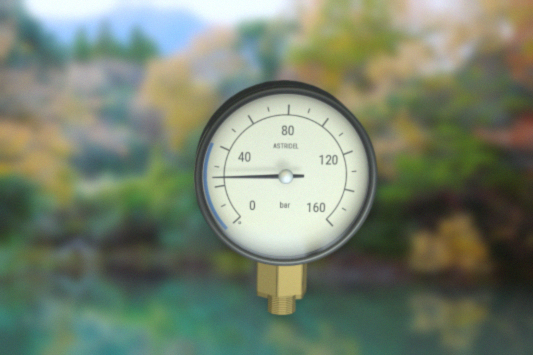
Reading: bar 25
